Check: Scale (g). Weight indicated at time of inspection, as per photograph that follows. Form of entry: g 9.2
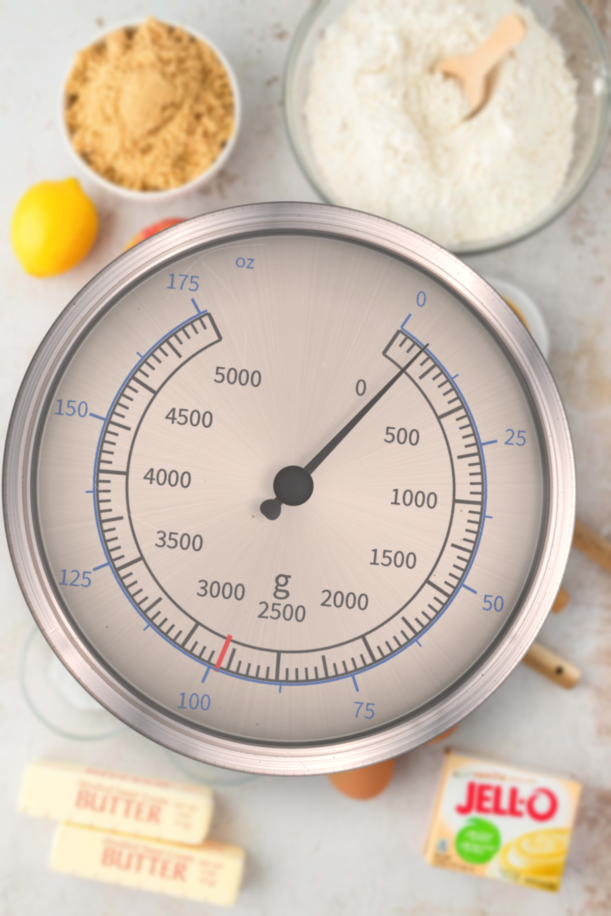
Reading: g 150
